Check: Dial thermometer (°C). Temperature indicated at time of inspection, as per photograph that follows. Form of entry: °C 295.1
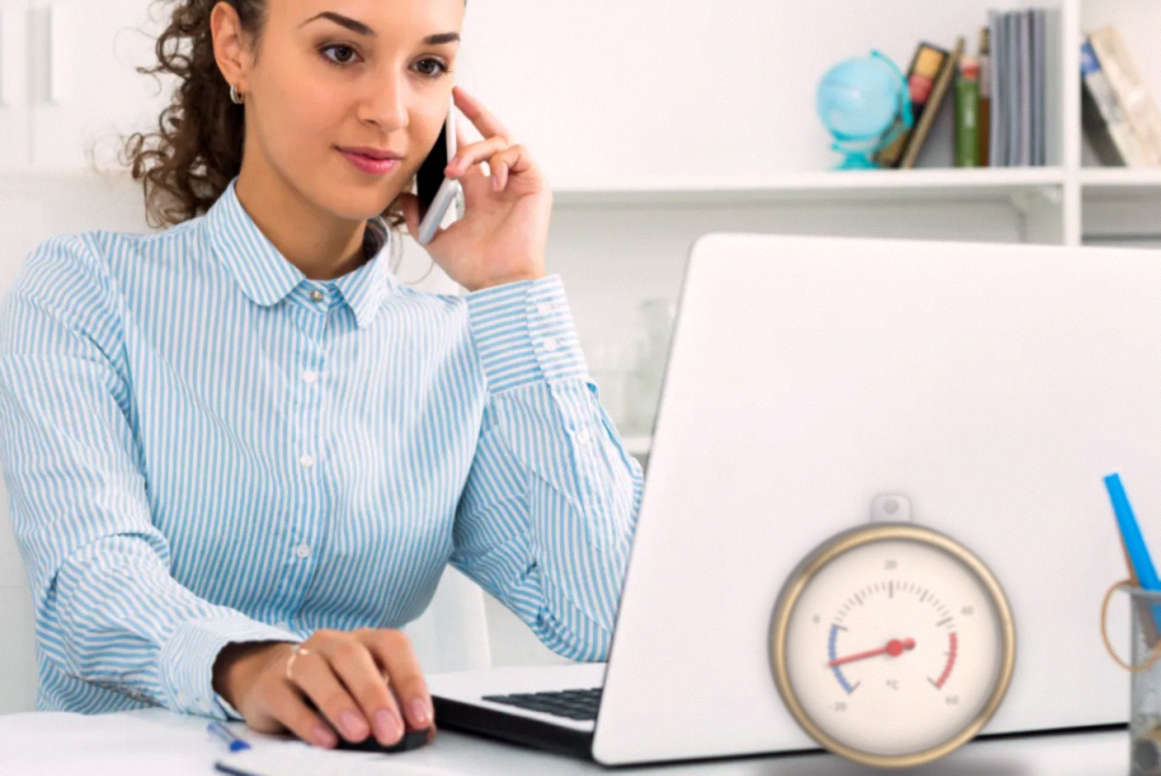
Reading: °C -10
